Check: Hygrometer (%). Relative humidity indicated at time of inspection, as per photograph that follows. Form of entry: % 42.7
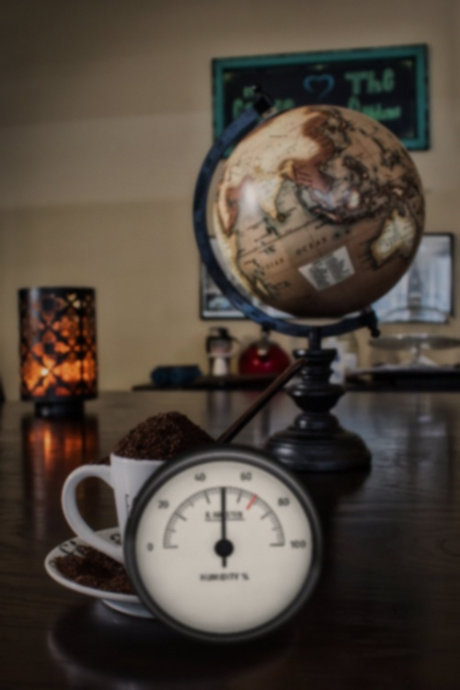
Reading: % 50
